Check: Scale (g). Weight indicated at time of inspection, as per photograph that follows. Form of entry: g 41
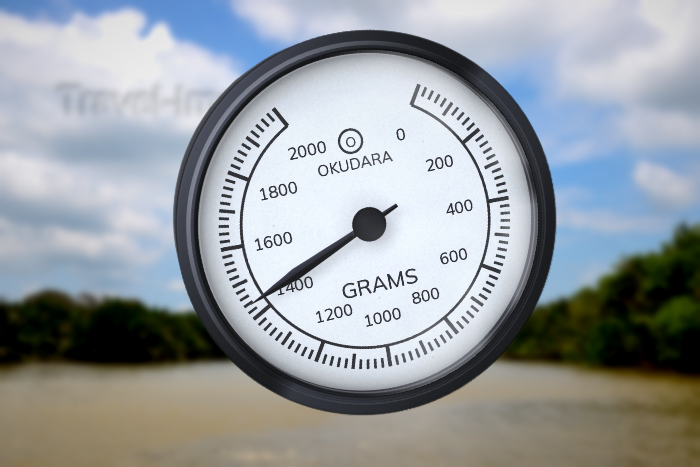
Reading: g 1440
